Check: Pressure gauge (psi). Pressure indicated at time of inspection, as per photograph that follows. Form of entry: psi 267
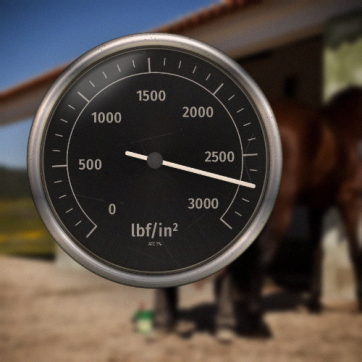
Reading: psi 2700
